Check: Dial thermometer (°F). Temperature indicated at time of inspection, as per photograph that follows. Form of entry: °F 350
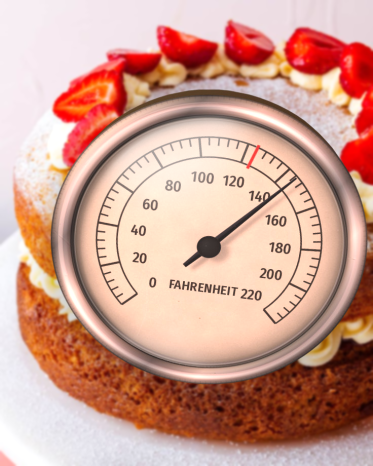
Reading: °F 144
